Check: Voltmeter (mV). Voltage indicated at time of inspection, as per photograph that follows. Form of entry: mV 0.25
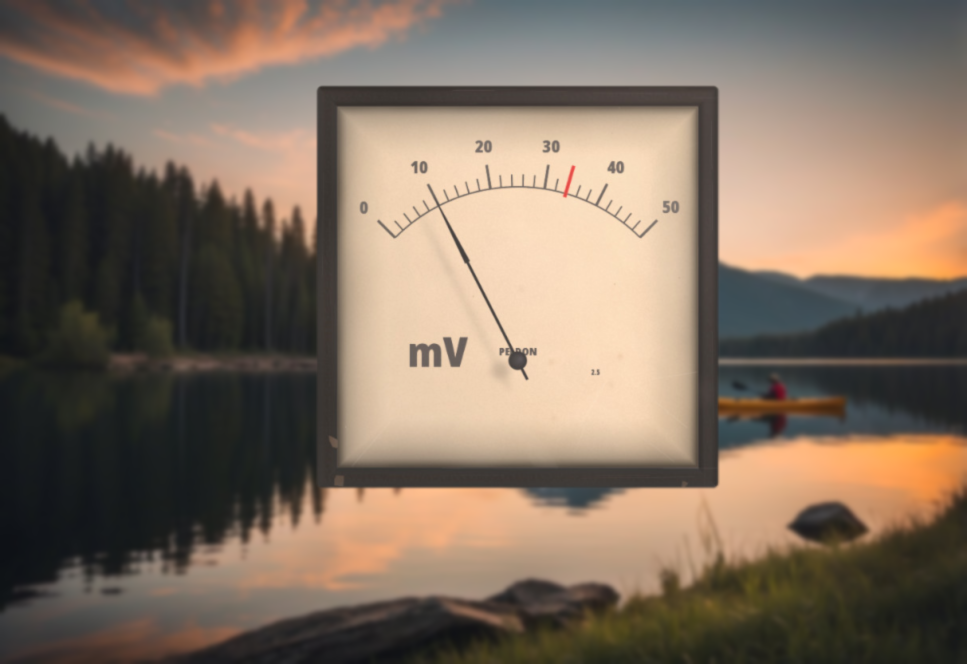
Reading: mV 10
